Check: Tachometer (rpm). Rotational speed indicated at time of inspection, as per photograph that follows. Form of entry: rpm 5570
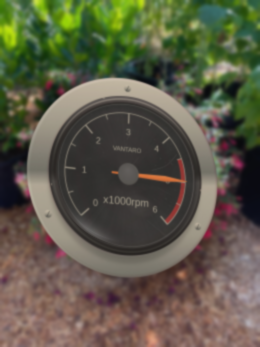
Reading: rpm 5000
